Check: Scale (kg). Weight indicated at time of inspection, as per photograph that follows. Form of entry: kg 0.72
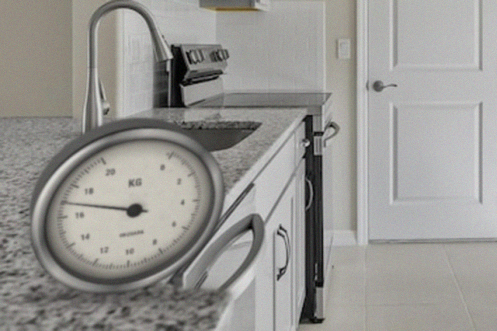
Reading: kg 17
